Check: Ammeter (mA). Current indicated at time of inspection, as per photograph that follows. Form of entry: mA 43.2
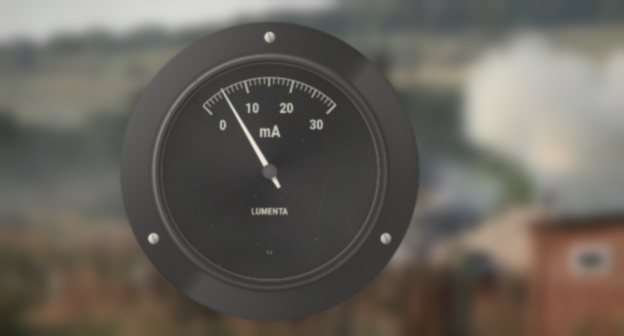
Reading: mA 5
